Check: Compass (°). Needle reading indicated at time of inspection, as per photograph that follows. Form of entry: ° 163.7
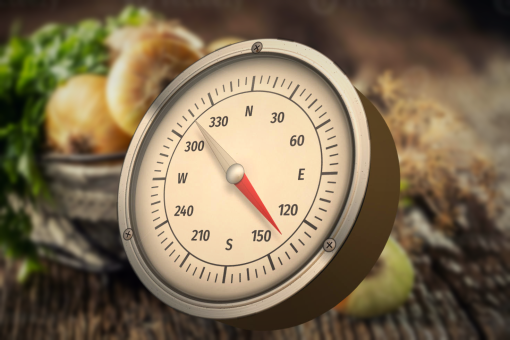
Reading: ° 135
